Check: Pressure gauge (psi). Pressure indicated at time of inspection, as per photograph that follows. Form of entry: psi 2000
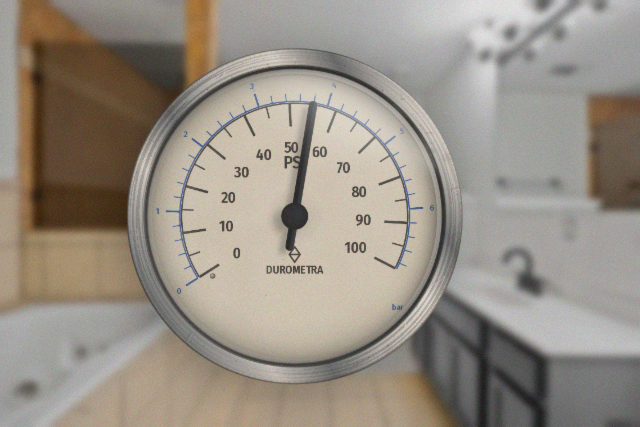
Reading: psi 55
